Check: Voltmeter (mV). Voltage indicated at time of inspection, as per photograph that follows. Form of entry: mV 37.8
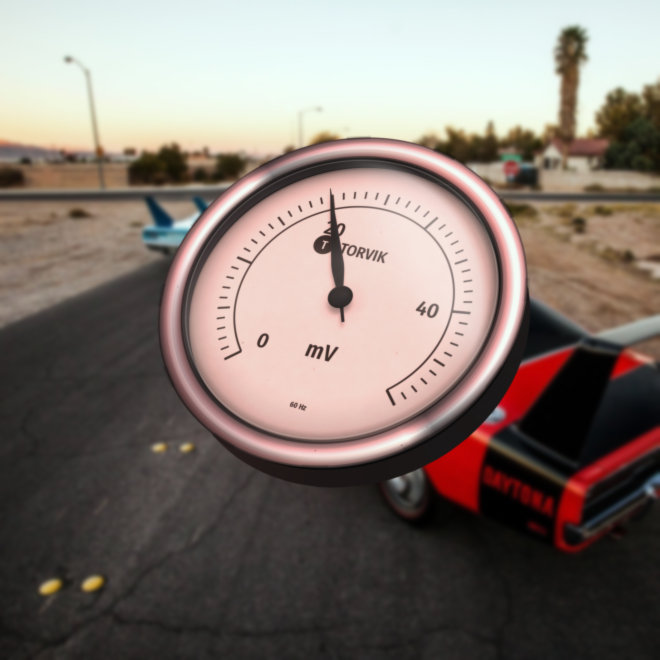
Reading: mV 20
